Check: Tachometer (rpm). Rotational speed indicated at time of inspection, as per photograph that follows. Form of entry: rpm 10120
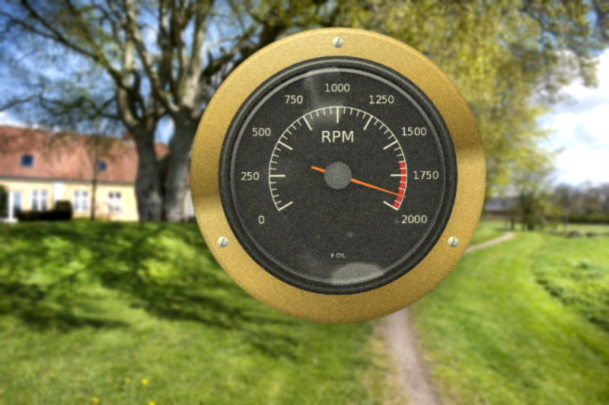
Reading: rpm 1900
